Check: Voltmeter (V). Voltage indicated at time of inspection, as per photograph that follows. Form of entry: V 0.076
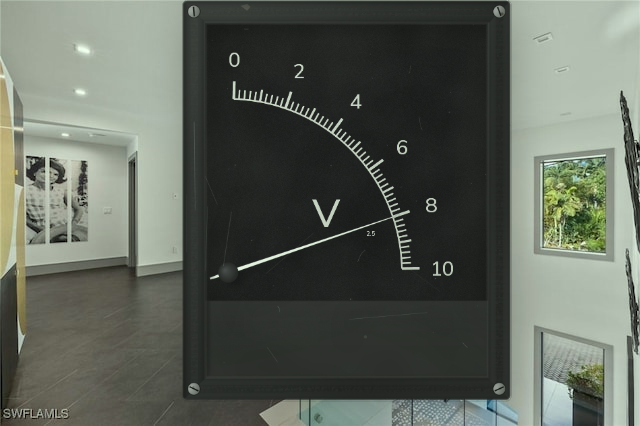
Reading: V 8
